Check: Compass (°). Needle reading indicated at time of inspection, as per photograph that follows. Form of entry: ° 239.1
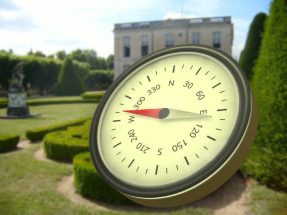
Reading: ° 280
